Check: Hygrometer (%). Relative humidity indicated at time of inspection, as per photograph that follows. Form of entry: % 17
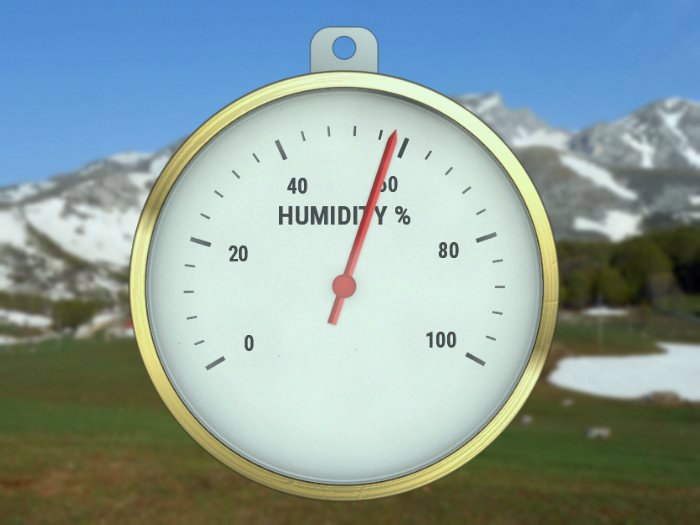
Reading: % 58
